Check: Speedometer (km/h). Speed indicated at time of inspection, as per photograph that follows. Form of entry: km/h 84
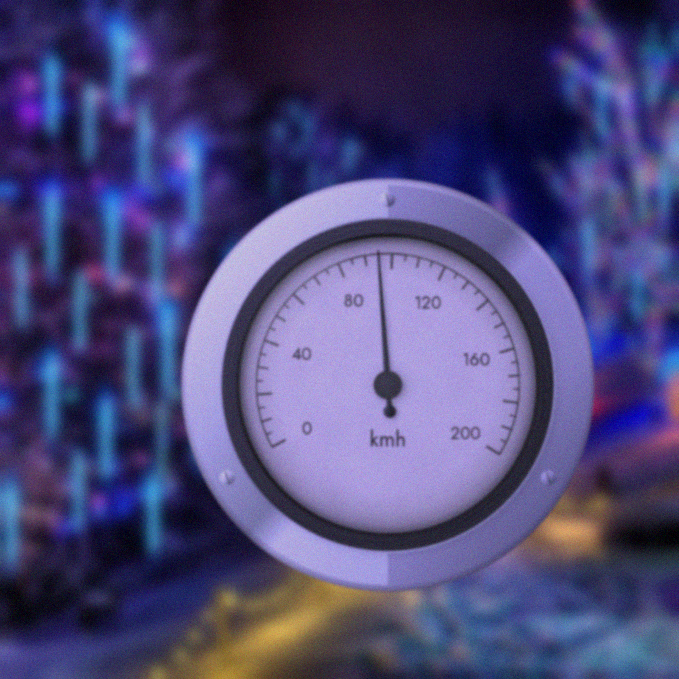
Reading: km/h 95
